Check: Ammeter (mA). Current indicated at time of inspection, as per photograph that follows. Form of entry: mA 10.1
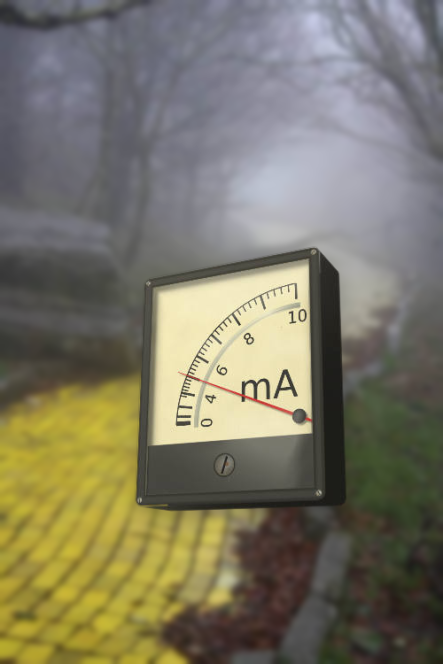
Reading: mA 5
